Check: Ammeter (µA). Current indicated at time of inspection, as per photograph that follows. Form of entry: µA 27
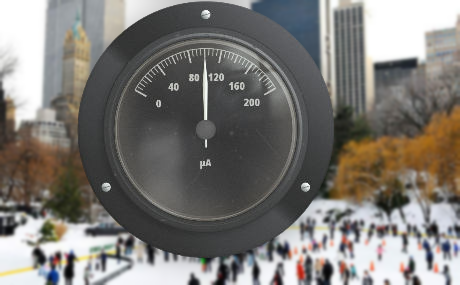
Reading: µA 100
